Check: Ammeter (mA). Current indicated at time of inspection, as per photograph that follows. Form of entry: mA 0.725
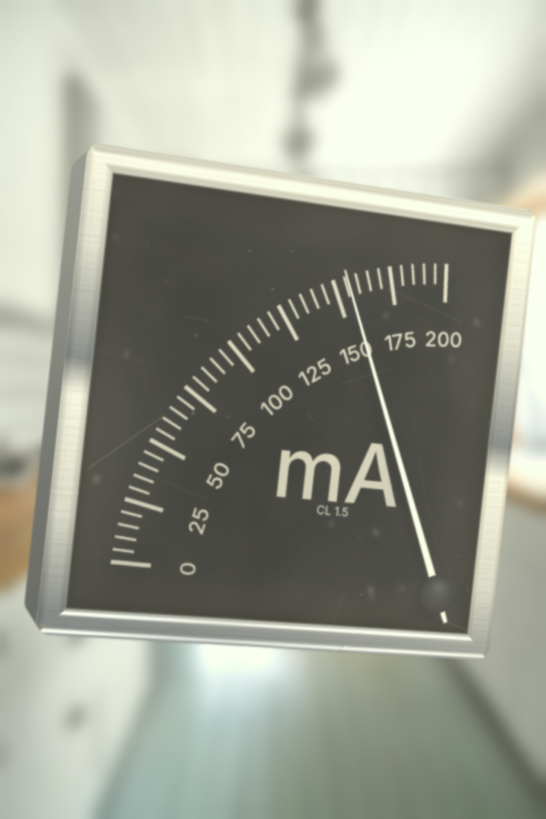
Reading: mA 155
